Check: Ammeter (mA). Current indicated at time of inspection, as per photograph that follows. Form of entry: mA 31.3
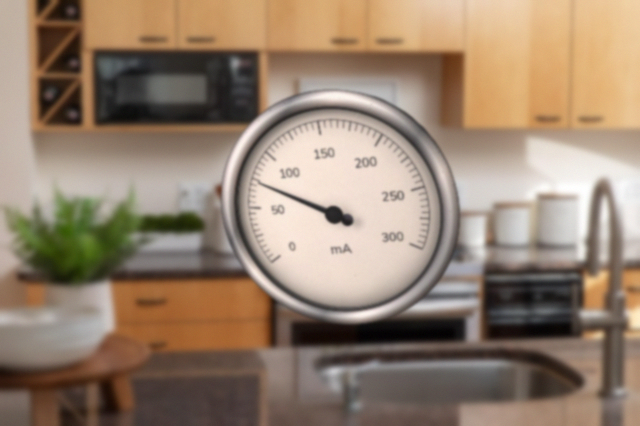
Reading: mA 75
